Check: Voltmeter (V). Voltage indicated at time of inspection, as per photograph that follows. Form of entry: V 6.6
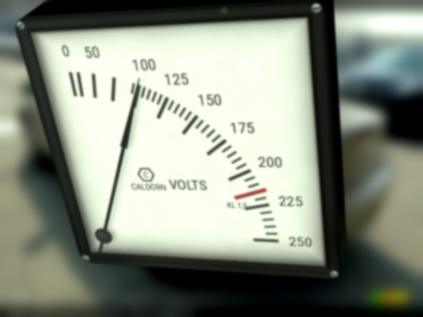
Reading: V 100
